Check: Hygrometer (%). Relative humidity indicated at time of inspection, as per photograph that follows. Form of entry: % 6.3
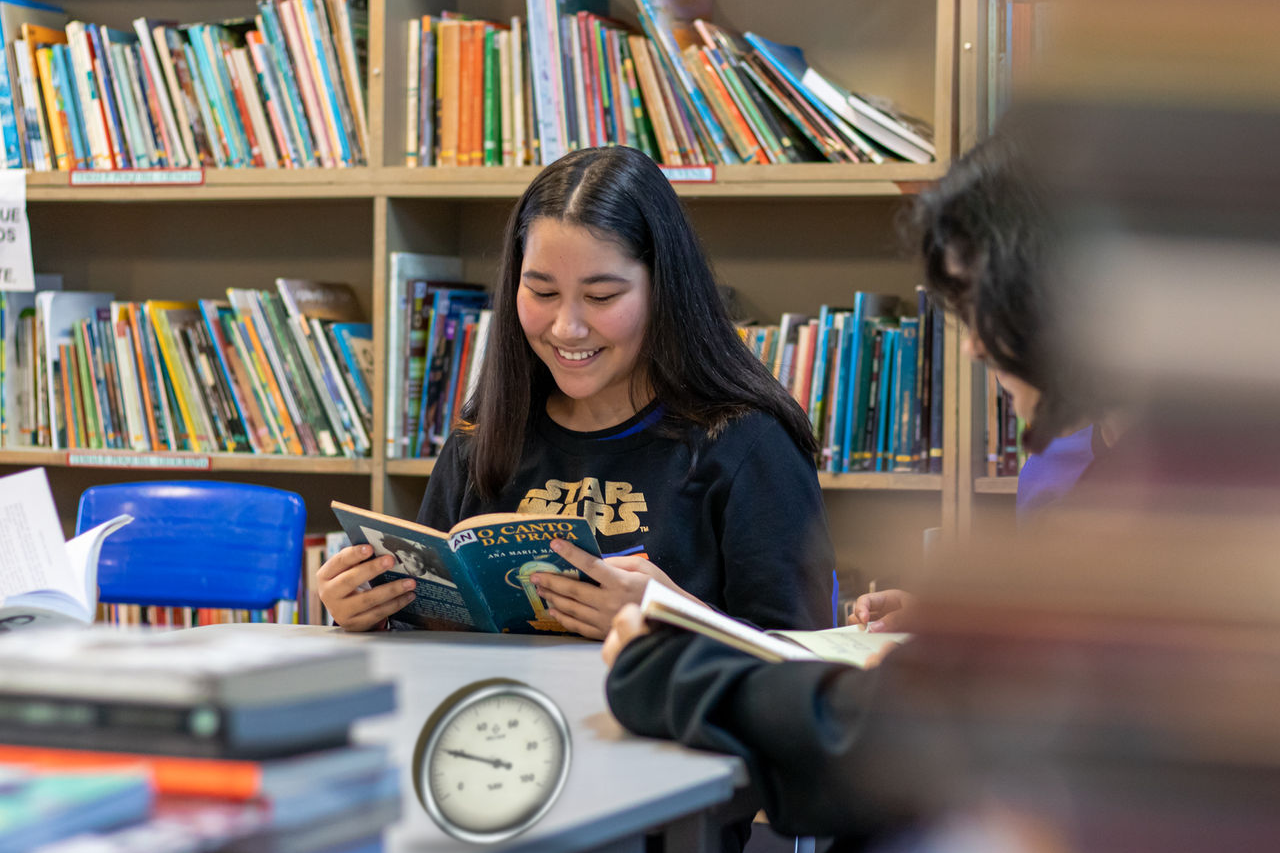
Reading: % 20
